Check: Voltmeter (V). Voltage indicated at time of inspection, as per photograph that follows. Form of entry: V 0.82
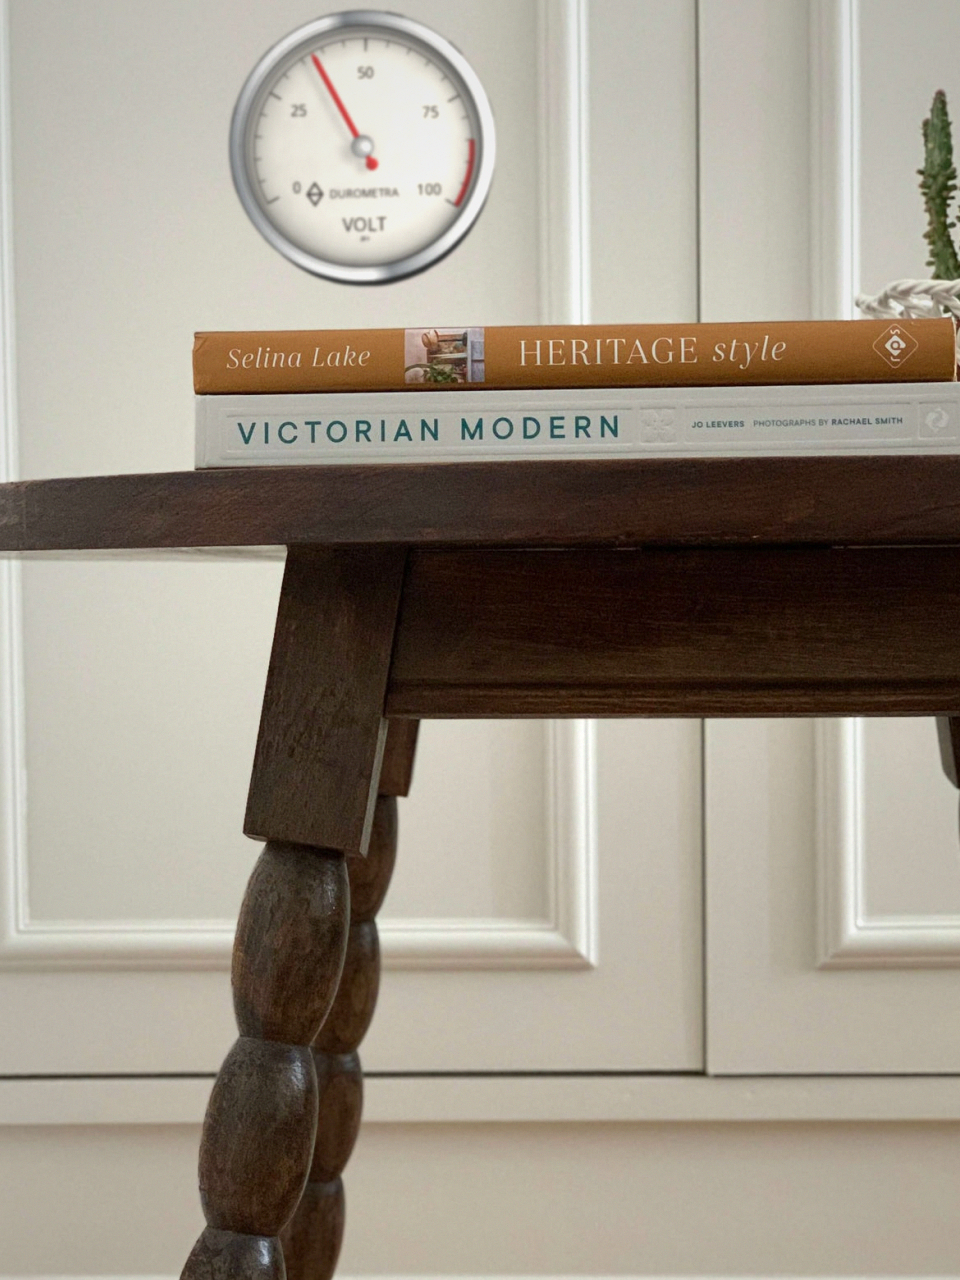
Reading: V 37.5
